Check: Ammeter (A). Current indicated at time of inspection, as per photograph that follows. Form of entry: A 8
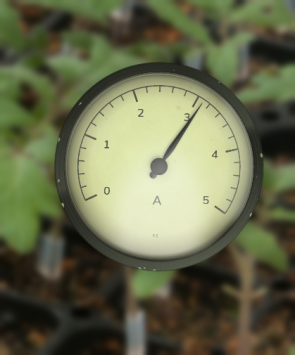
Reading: A 3.1
